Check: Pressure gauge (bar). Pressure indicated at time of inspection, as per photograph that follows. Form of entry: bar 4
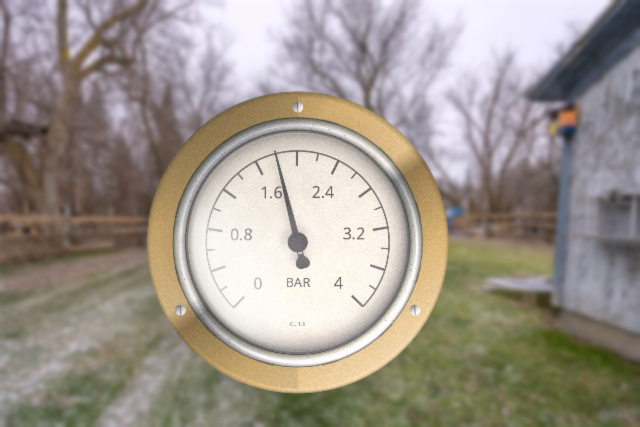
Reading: bar 1.8
